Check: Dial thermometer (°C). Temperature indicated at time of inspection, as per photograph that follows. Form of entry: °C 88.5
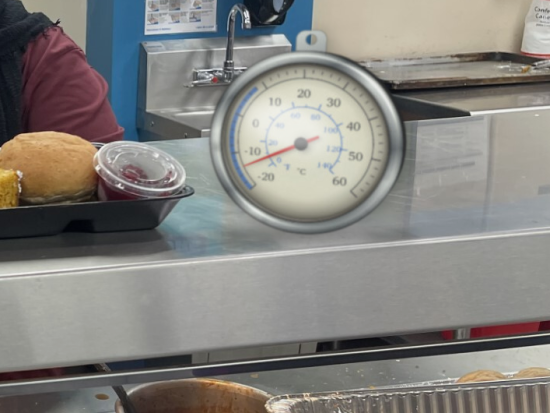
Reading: °C -14
